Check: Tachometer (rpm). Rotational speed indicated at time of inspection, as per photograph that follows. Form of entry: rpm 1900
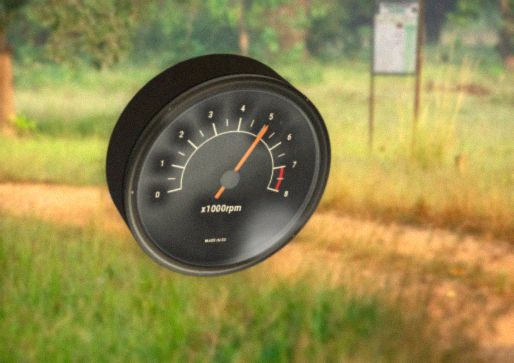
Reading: rpm 5000
